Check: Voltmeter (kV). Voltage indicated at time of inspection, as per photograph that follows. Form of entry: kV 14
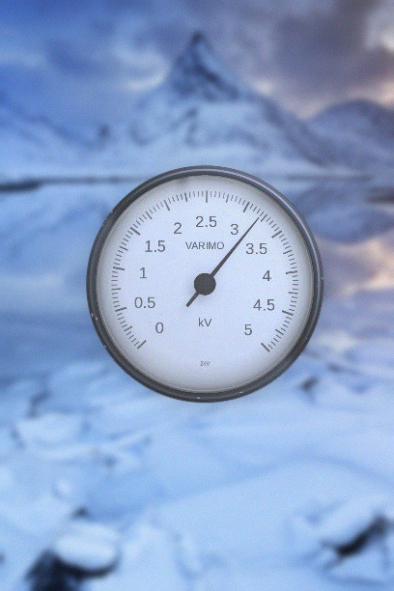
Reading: kV 3.2
